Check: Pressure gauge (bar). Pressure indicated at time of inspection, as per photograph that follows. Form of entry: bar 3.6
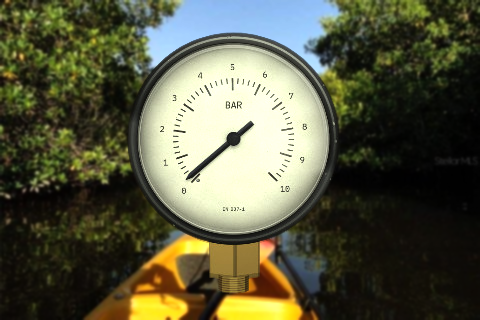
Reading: bar 0.2
